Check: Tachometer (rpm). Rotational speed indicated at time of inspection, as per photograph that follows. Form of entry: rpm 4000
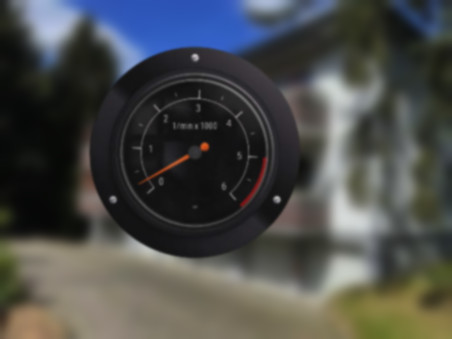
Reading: rpm 250
